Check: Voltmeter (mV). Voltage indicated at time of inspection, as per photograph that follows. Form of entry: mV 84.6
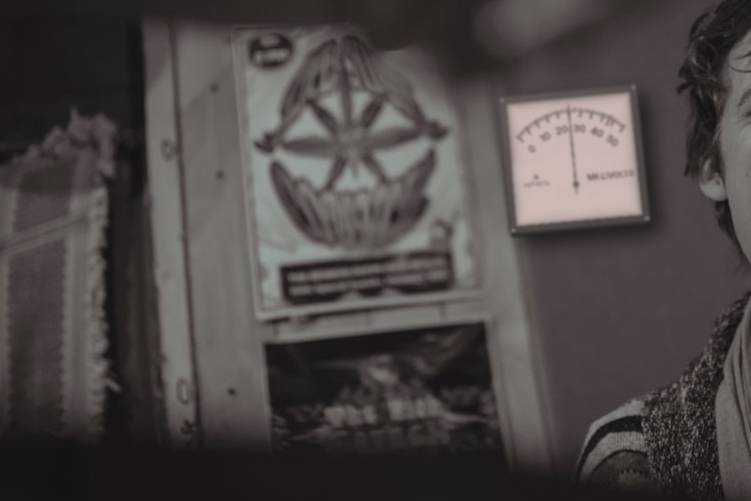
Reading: mV 25
